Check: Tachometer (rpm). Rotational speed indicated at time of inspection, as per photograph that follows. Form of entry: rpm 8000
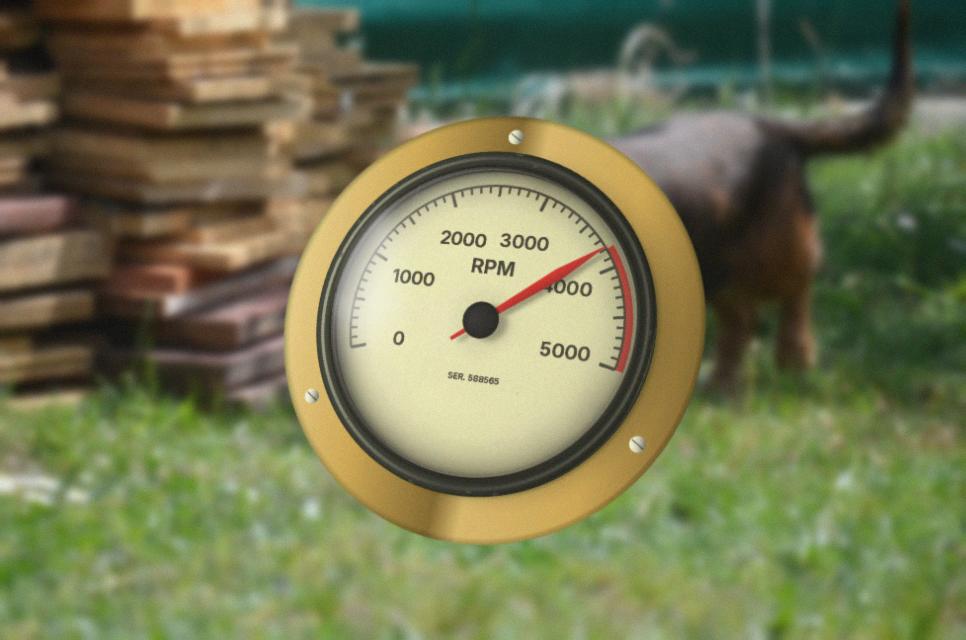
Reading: rpm 3800
